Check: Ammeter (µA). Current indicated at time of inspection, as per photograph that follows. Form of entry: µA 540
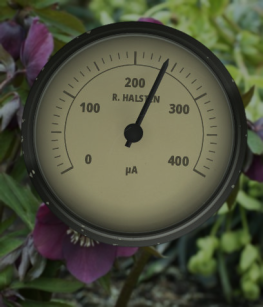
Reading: µA 240
